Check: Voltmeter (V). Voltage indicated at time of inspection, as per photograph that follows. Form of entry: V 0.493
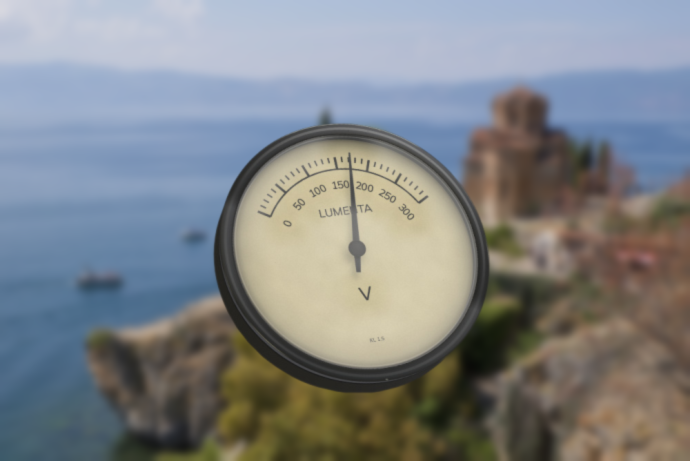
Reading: V 170
